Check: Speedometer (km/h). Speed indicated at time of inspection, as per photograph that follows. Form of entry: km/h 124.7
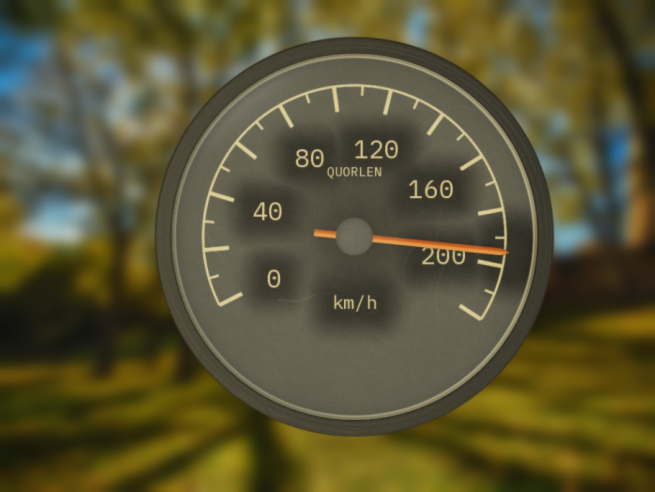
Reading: km/h 195
